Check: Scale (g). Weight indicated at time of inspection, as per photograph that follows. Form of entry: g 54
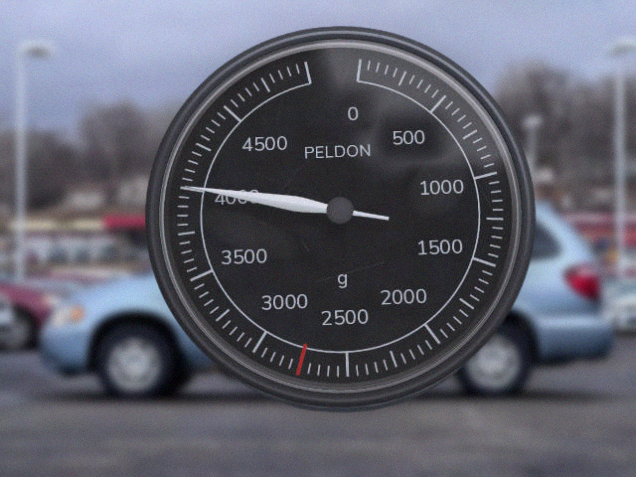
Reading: g 4000
